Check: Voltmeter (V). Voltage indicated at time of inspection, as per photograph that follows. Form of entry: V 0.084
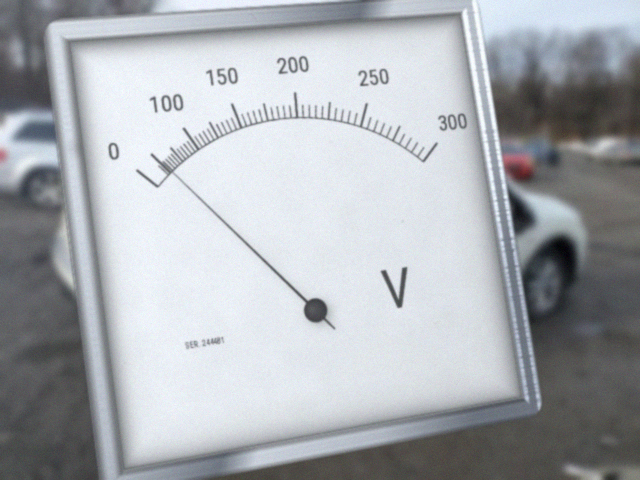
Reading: V 50
